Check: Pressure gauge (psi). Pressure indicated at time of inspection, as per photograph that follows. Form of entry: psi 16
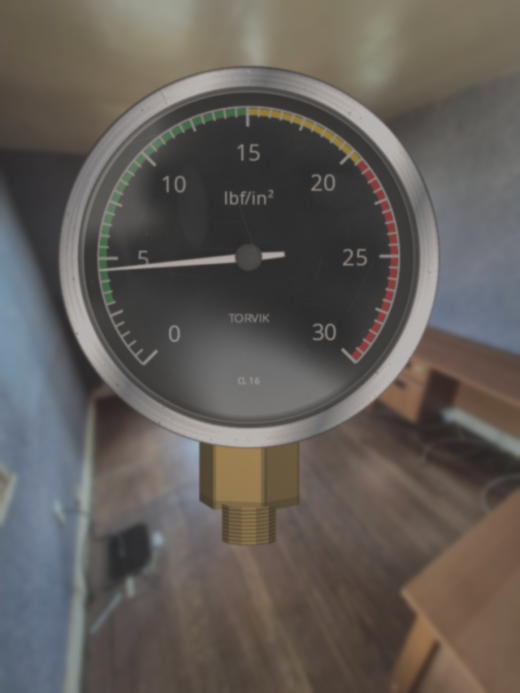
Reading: psi 4.5
